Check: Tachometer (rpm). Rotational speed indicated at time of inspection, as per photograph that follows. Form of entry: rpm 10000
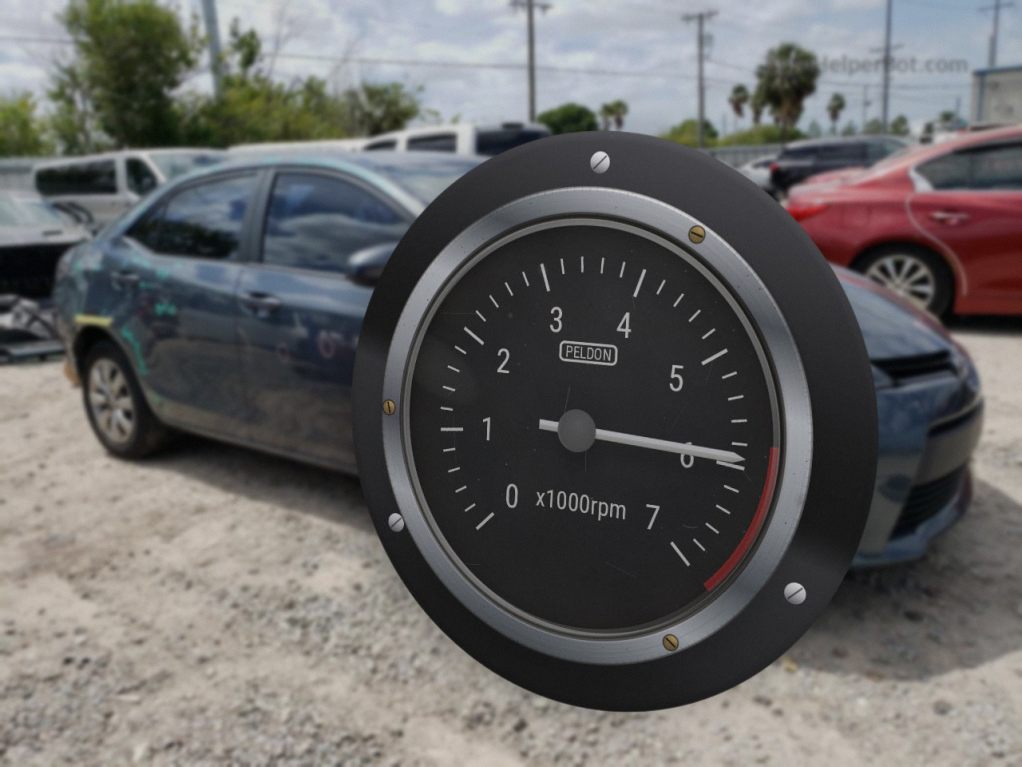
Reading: rpm 5900
